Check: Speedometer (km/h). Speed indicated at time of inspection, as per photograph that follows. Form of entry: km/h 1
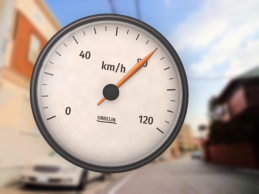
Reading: km/h 80
